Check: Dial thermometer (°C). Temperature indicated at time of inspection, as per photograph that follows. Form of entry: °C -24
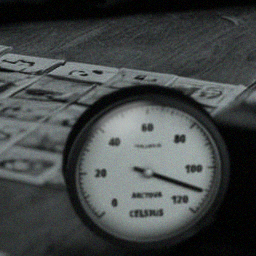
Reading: °C 110
